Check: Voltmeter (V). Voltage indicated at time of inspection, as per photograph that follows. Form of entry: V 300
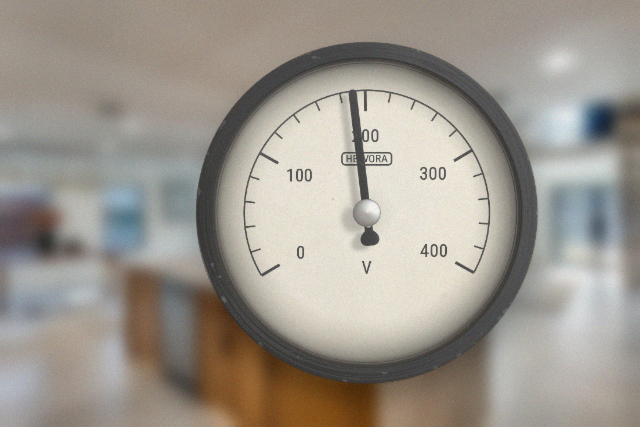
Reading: V 190
